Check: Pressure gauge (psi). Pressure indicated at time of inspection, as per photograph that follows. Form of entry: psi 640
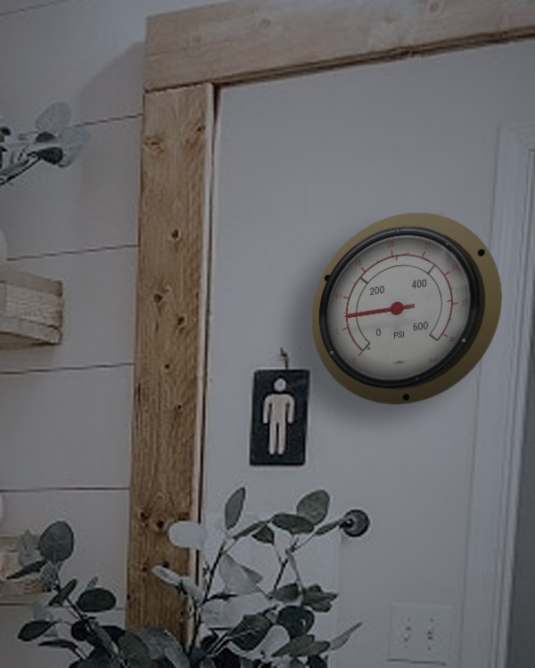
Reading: psi 100
